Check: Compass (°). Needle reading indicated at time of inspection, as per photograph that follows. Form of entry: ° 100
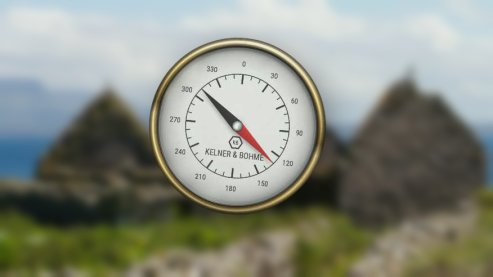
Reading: ° 130
